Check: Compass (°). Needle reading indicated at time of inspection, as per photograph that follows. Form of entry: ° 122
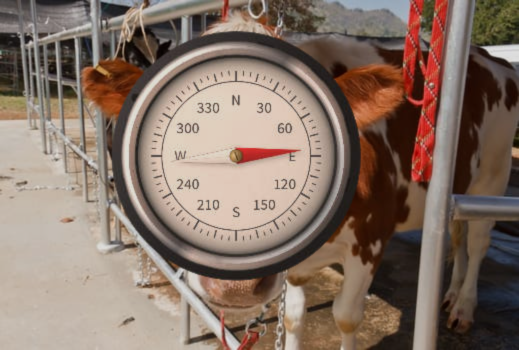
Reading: ° 85
